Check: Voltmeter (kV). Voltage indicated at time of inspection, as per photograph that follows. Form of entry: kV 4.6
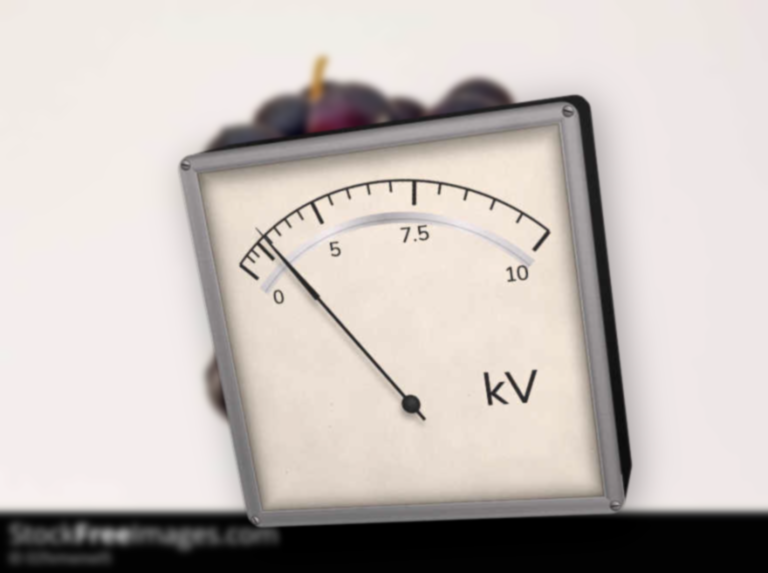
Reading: kV 3
